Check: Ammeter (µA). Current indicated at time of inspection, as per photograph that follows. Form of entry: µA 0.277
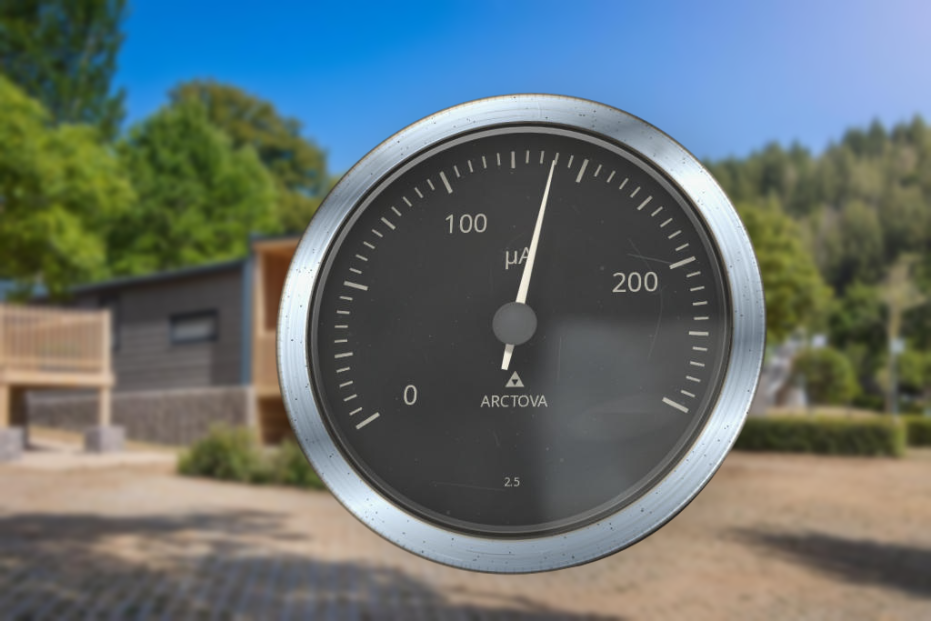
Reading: µA 140
